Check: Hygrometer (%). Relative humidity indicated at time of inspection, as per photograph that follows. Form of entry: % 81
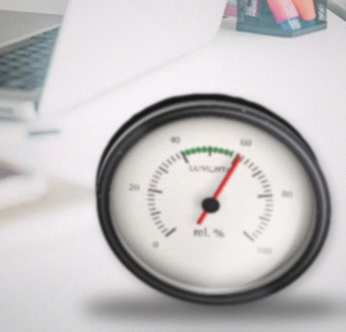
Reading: % 60
